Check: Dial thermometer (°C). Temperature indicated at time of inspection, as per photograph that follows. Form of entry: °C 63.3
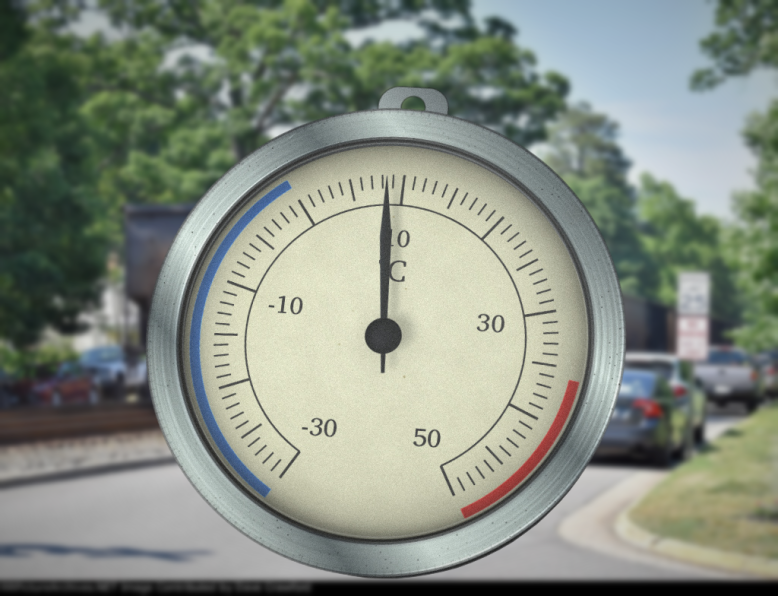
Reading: °C 8.5
